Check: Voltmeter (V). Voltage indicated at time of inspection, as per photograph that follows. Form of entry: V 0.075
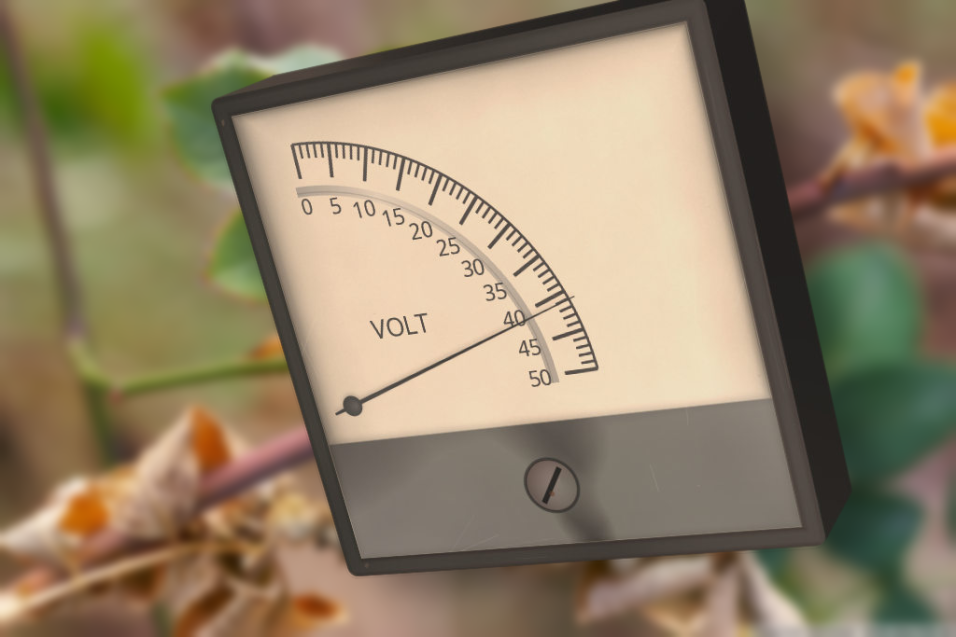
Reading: V 41
